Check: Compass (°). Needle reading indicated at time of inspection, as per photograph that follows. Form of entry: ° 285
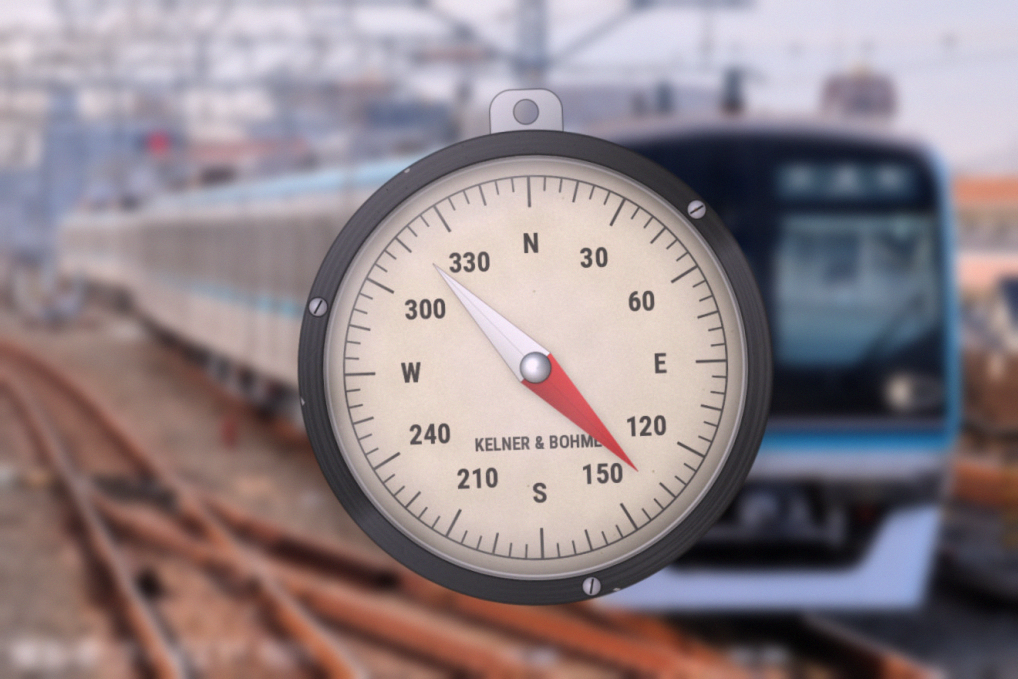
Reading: ° 137.5
